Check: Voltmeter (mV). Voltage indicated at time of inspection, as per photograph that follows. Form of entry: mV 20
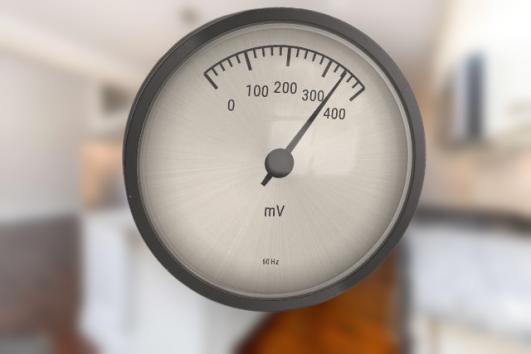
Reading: mV 340
